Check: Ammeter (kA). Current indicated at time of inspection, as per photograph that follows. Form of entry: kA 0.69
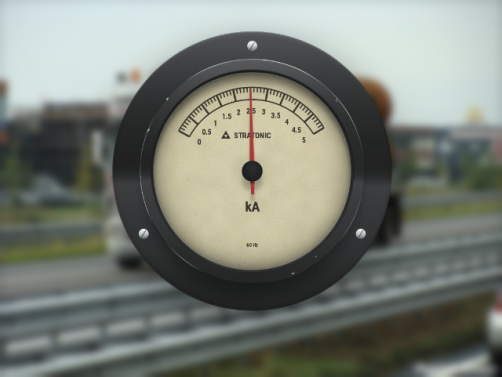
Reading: kA 2.5
